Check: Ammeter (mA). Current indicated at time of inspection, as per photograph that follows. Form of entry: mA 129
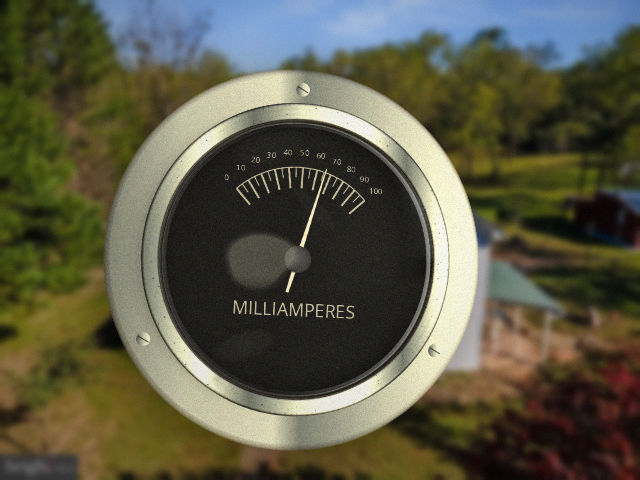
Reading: mA 65
